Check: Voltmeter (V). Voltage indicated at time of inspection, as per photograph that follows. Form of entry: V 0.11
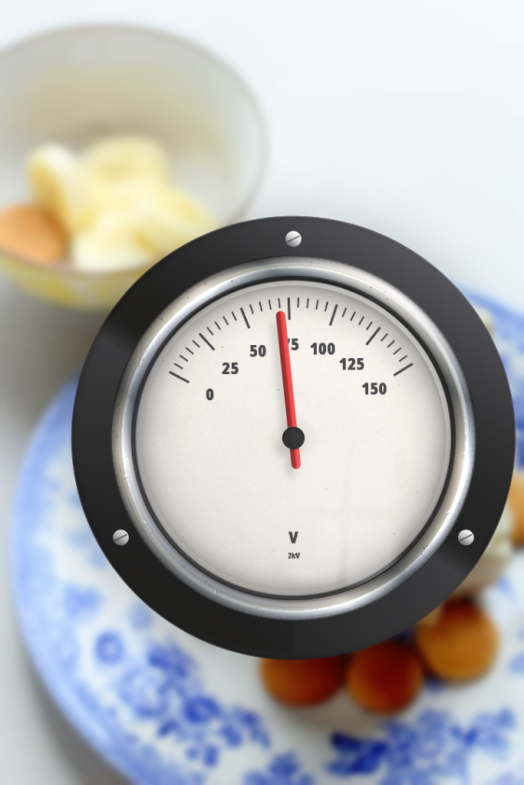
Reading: V 70
